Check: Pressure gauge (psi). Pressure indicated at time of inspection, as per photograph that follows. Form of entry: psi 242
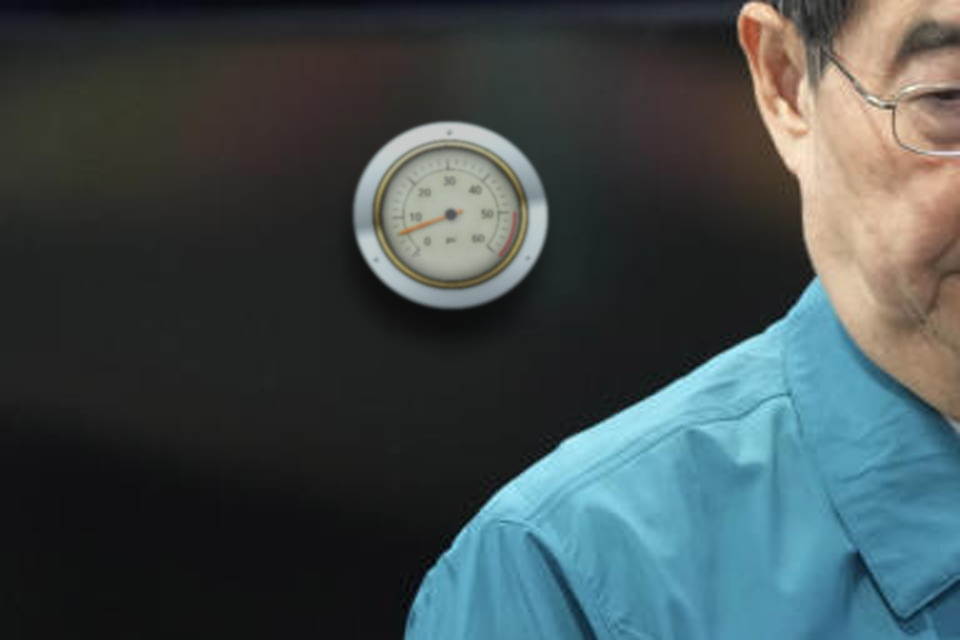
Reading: psi 6
